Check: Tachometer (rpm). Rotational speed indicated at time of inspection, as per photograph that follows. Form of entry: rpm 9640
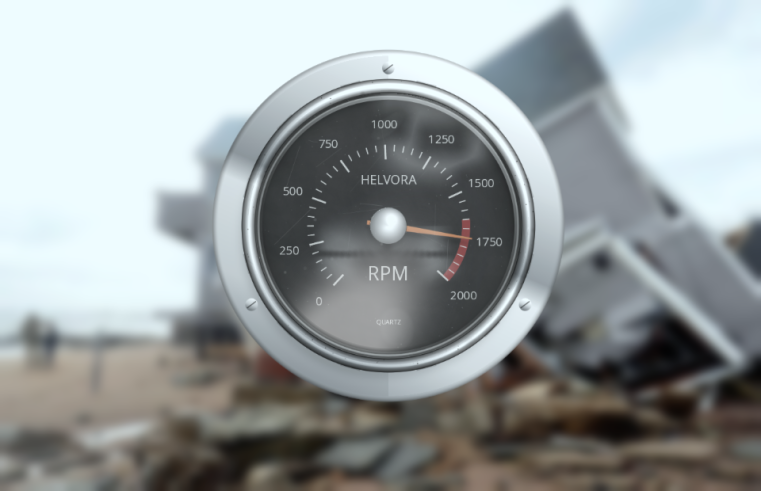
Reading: rpm 1750
